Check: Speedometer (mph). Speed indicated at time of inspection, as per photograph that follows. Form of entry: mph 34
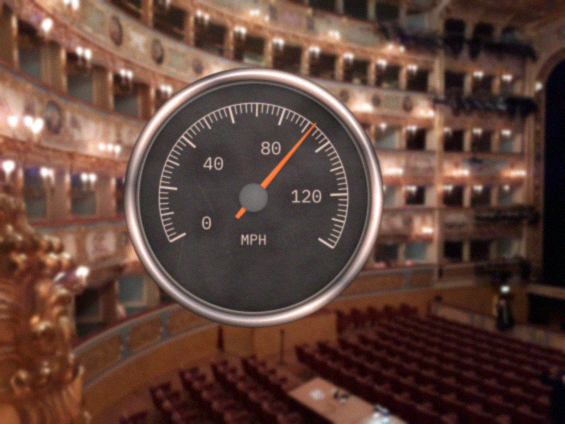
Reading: mph 92
